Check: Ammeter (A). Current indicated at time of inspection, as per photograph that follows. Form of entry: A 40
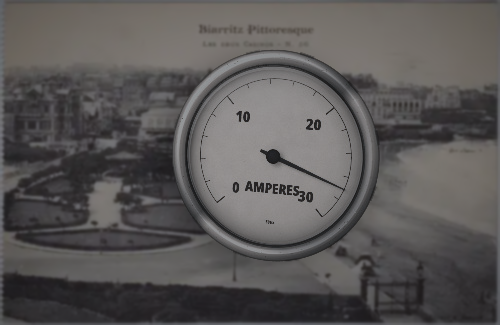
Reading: A 27
